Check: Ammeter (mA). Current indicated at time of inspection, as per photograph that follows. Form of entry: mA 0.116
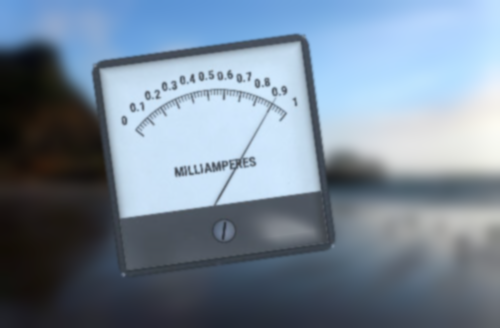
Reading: mA 0.9
